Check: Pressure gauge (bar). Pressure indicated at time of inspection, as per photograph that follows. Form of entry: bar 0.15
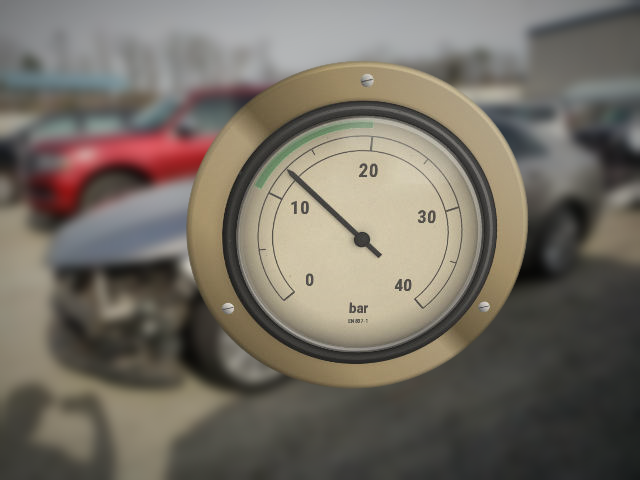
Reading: bar 12.5
